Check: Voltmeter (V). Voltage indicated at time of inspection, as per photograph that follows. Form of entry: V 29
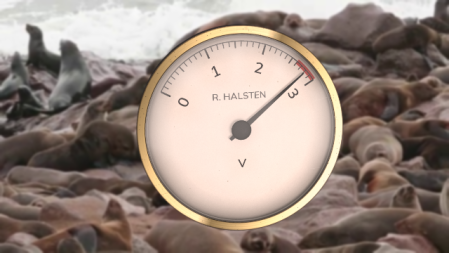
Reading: V 2.8
